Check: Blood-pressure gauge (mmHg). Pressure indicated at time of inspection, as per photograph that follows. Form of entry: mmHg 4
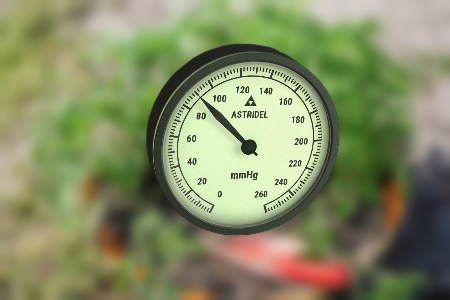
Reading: mmHg 90
